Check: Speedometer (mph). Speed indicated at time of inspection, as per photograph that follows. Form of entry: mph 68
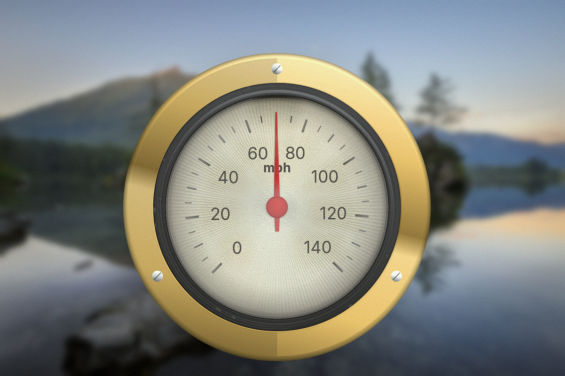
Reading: mph 70
